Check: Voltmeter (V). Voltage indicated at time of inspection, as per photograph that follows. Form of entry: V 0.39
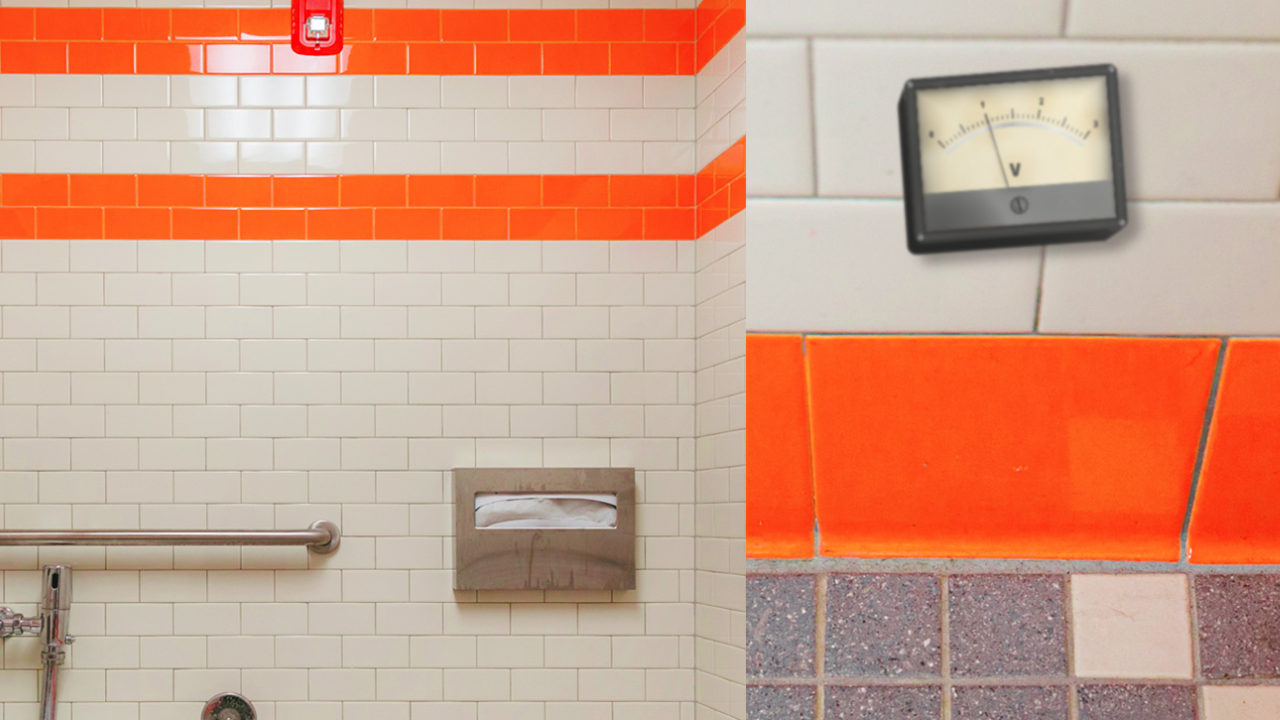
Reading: V 1
